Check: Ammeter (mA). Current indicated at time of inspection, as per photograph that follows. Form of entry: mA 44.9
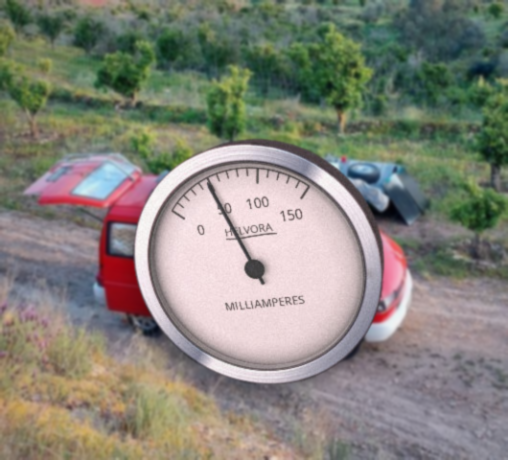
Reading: mA 50
